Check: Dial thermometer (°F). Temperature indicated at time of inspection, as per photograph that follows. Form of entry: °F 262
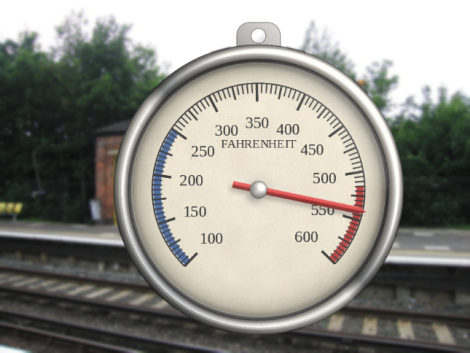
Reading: °F 540
